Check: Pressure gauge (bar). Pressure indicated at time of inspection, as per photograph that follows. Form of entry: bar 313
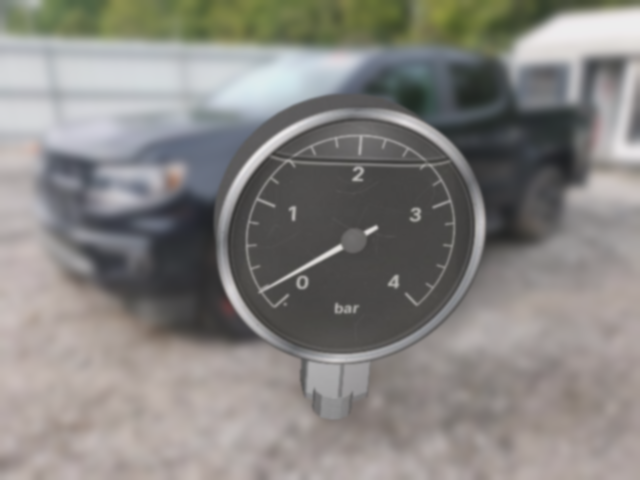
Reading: bar 0.2
